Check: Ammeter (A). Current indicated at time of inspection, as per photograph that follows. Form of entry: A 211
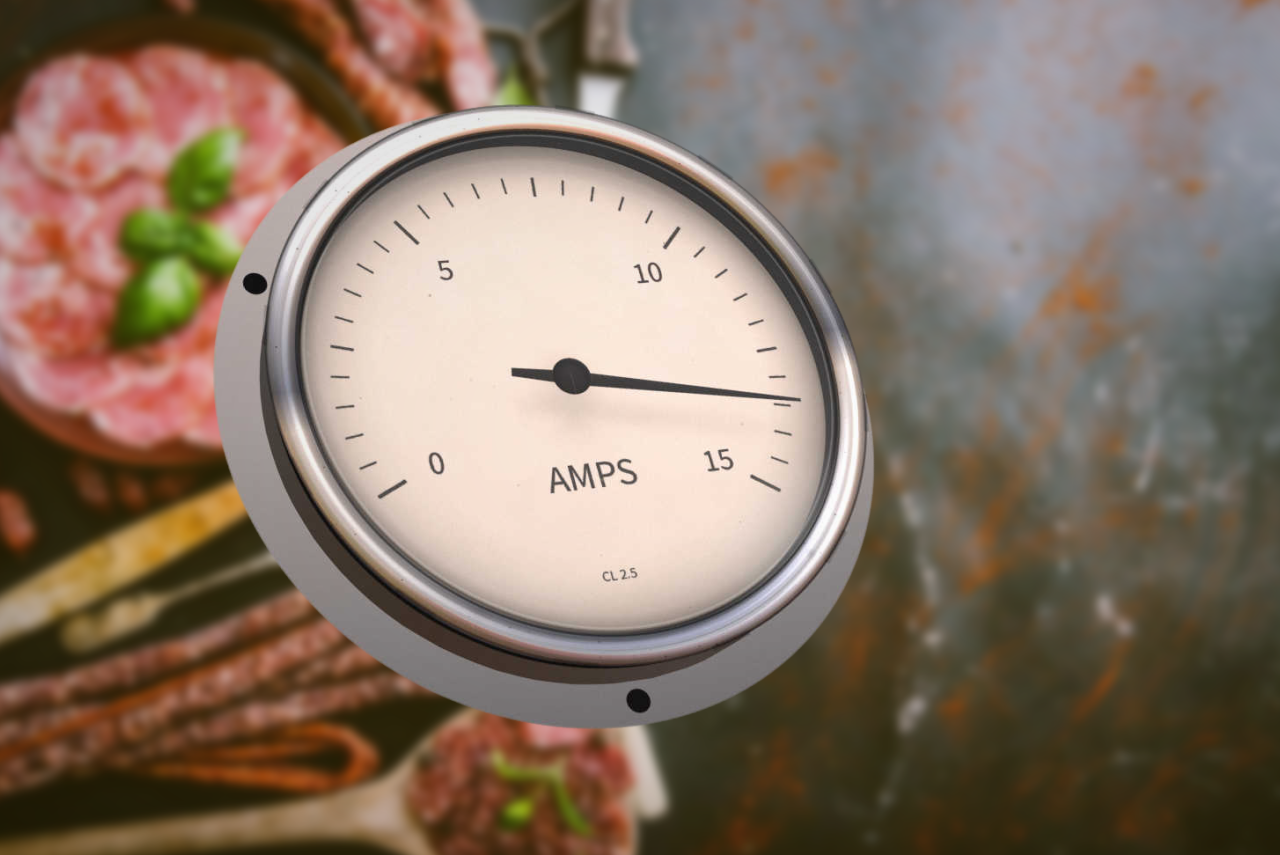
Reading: A 13.5
